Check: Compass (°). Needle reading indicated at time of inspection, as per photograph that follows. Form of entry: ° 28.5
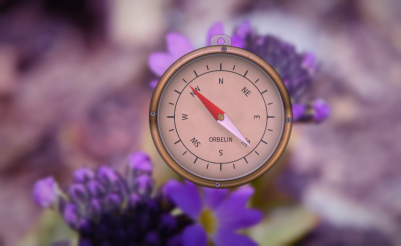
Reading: ° 315
